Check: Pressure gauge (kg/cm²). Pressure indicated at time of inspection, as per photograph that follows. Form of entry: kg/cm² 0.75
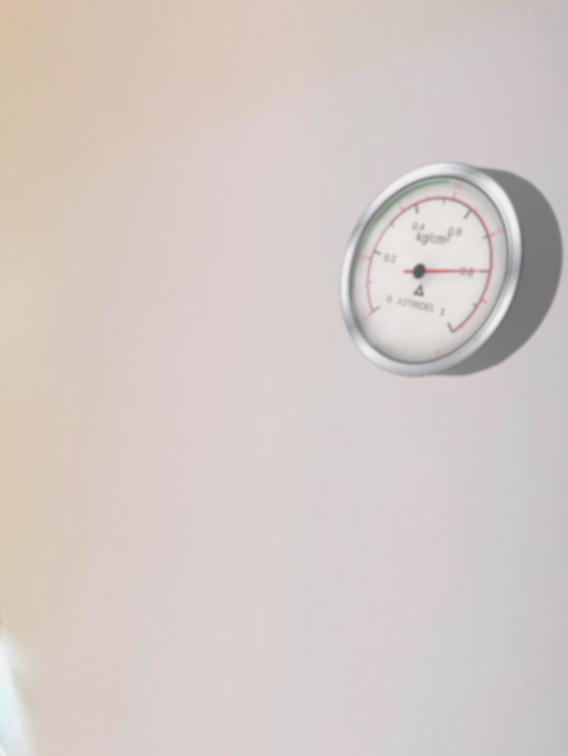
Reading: kg/cm² 0.8
